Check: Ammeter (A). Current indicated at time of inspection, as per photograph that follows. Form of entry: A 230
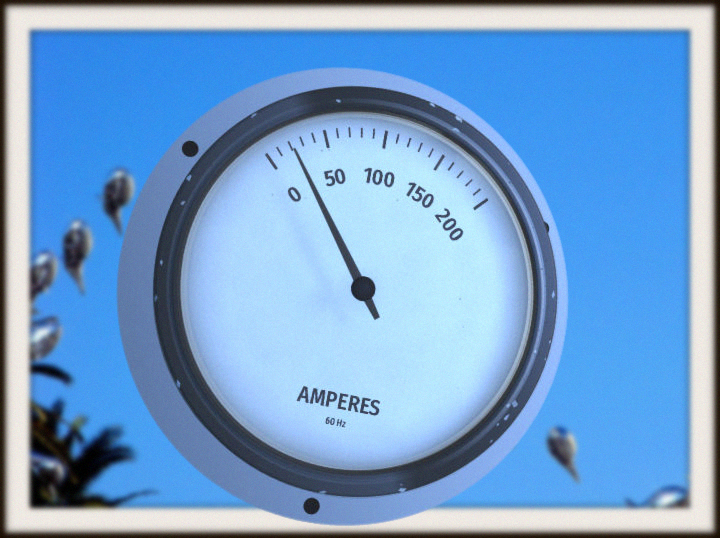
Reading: A 20
